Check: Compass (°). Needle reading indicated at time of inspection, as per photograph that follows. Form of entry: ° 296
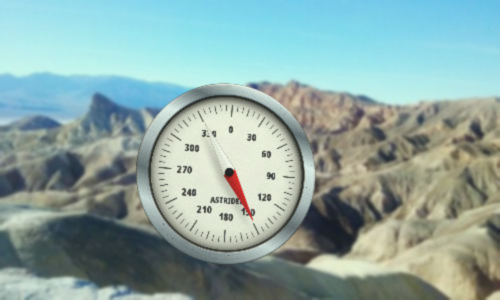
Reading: ° 150
